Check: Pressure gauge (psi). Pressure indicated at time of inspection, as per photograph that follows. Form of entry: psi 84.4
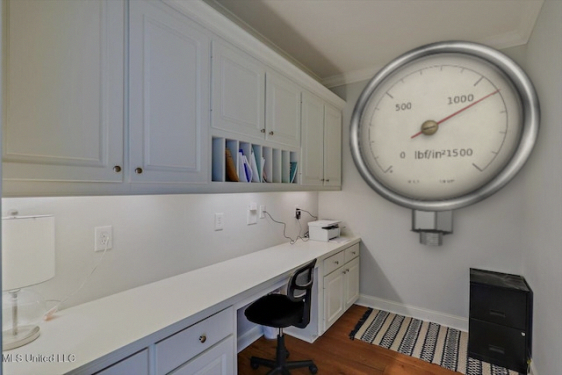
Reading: psi 1100
